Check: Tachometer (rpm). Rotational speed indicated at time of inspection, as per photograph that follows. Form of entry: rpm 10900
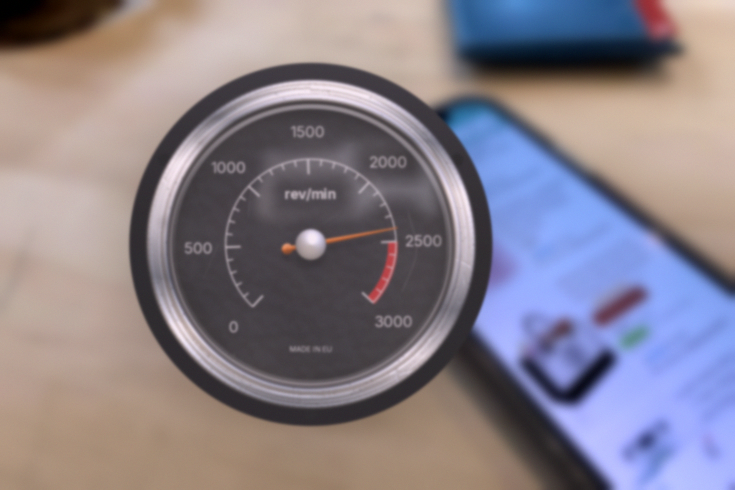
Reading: rpm 2400
